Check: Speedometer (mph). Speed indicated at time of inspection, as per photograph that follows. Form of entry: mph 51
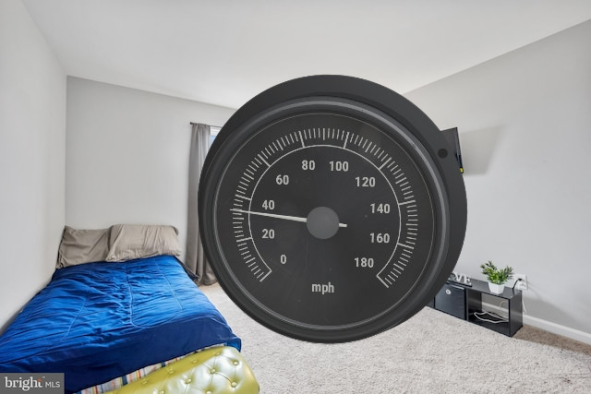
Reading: mph 34
